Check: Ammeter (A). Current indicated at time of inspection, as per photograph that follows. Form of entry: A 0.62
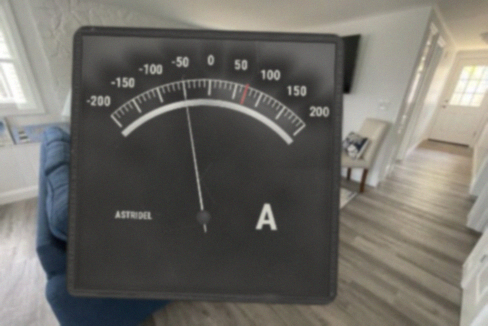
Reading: A -50
